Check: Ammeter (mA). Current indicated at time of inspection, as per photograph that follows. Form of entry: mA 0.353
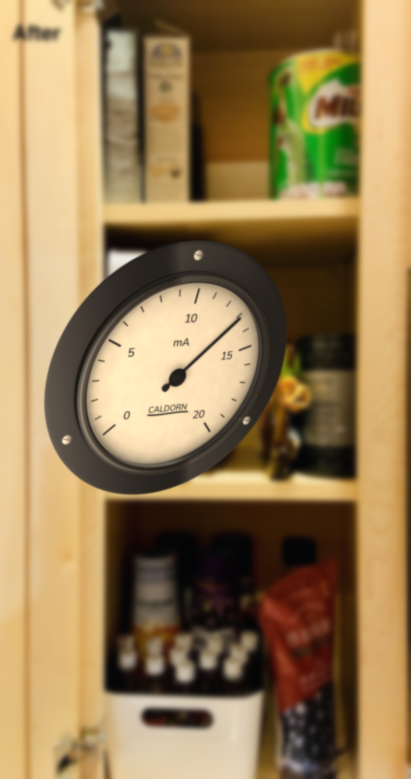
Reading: mA 13
